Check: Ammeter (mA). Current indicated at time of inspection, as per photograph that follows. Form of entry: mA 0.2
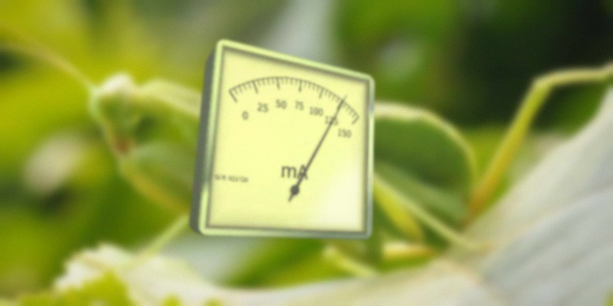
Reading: mA 125
